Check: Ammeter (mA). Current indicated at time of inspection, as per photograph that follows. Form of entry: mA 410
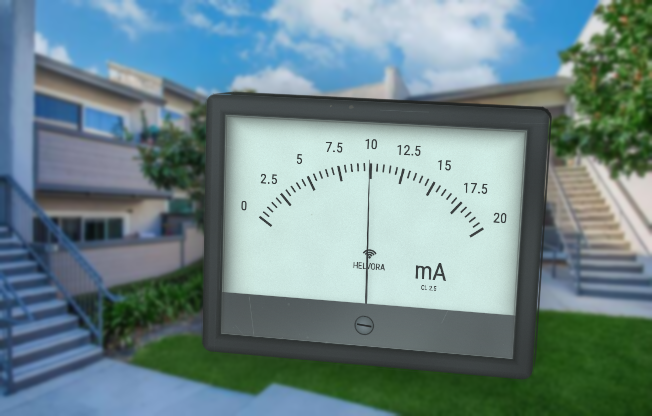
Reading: mA 10
